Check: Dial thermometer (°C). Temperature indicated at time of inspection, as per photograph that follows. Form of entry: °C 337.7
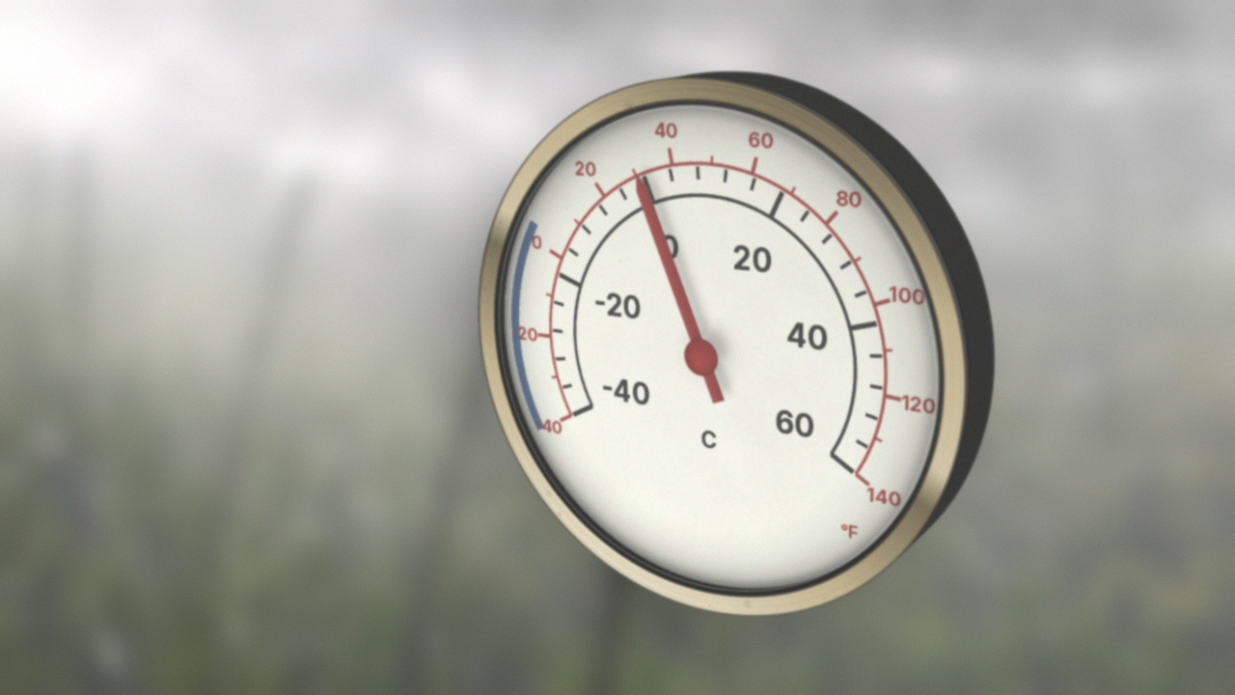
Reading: °C 0
